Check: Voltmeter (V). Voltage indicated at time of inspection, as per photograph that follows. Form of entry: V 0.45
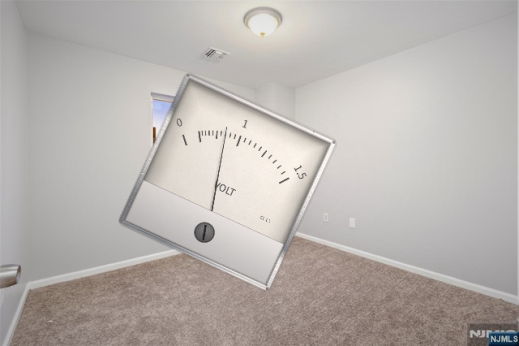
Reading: V 0.85
